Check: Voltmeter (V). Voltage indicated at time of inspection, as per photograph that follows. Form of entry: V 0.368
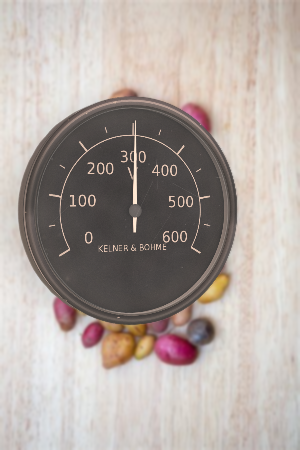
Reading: V 300
